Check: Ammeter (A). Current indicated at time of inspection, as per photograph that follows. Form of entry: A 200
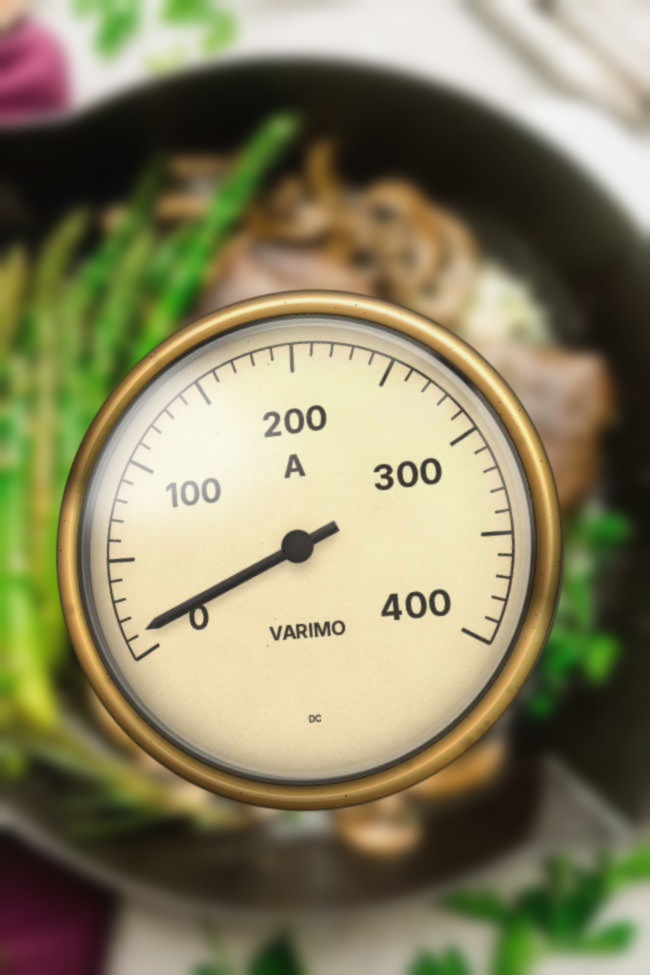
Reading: A 10
